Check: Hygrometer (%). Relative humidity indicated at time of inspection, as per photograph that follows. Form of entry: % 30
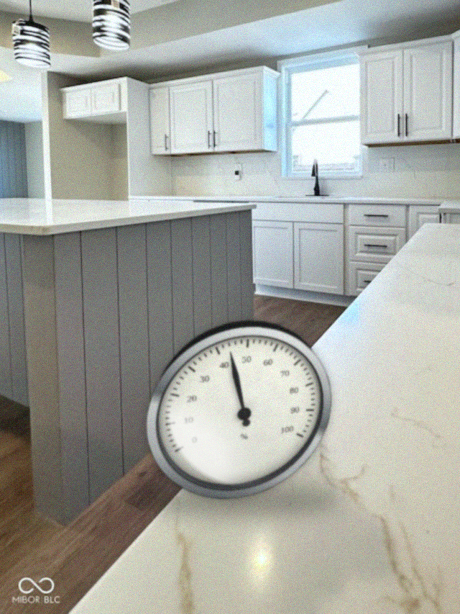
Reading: % 44
